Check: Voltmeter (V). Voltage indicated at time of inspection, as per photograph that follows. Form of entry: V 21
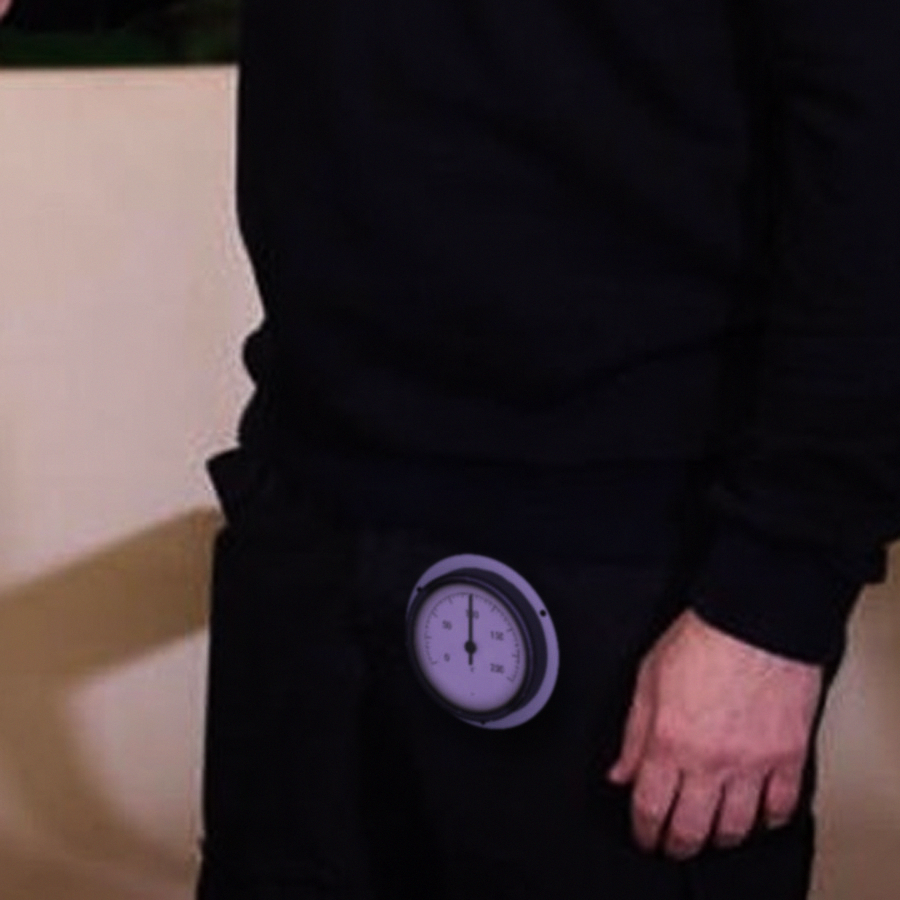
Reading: V 100
